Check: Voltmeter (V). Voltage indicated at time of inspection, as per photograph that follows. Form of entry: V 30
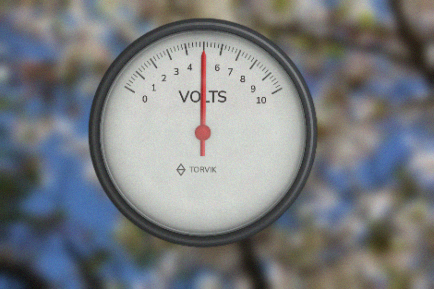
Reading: V 5
